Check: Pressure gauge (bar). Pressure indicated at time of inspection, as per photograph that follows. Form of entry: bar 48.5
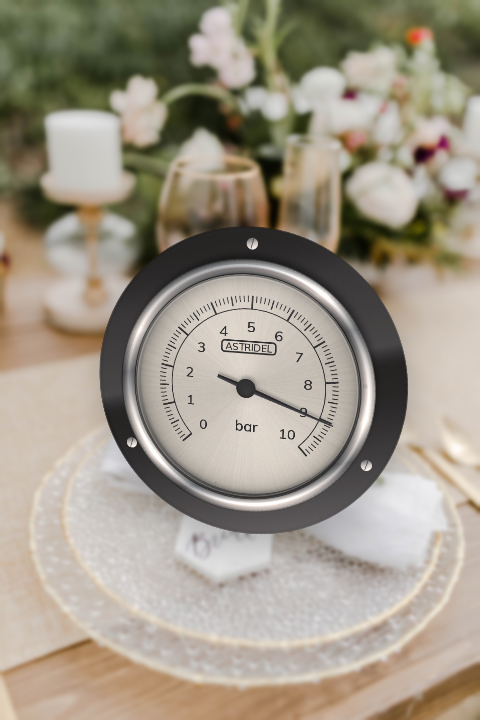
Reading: bar 9
